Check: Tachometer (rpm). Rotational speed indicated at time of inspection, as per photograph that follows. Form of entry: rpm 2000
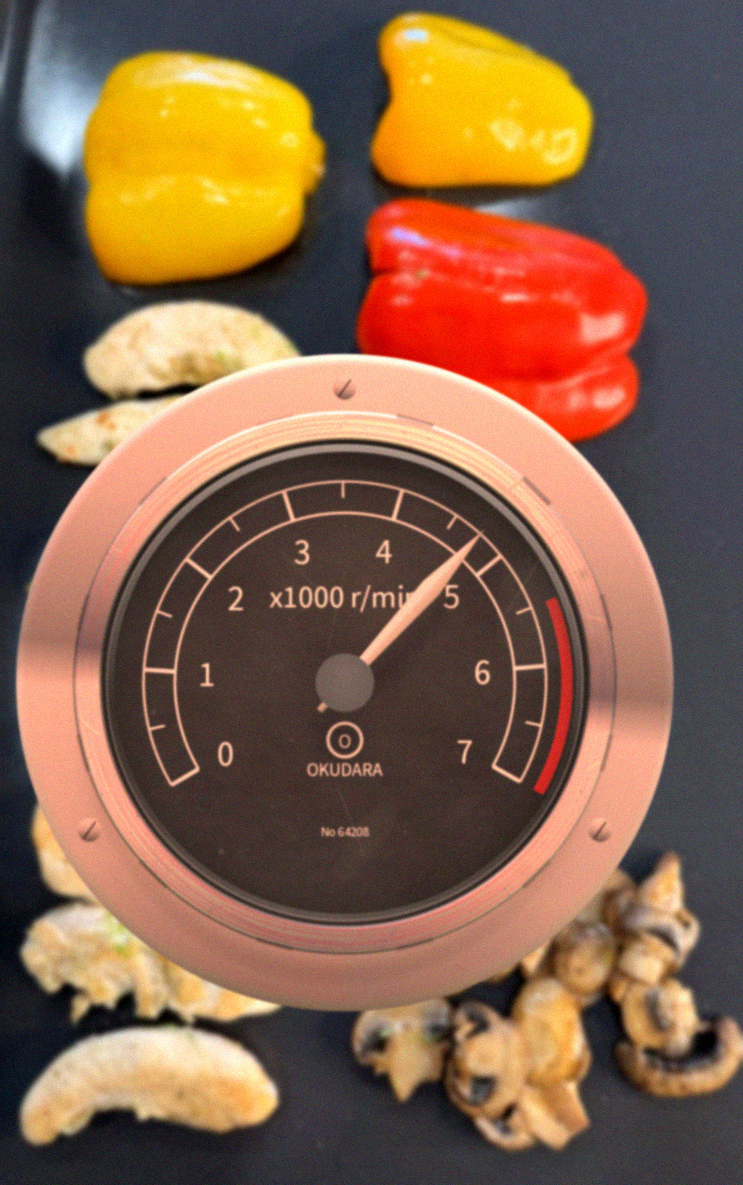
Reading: rpm 4750
